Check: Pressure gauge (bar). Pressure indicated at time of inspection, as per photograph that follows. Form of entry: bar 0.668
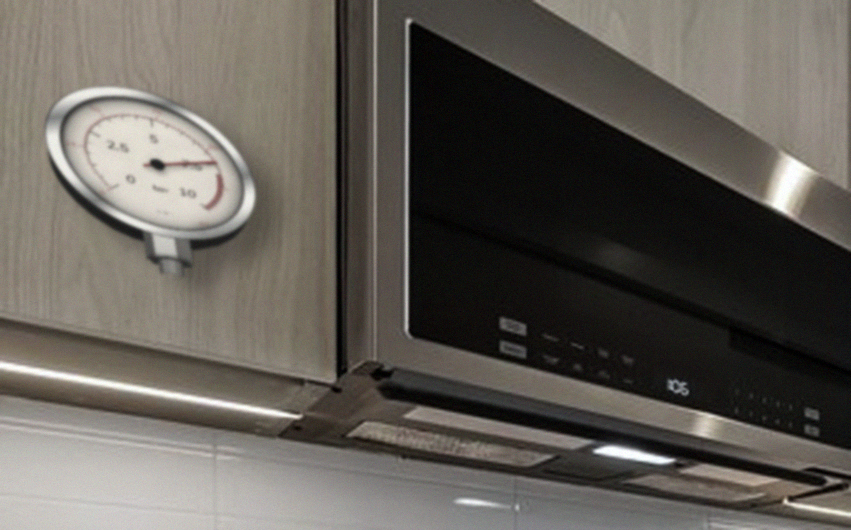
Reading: bar 7.5
